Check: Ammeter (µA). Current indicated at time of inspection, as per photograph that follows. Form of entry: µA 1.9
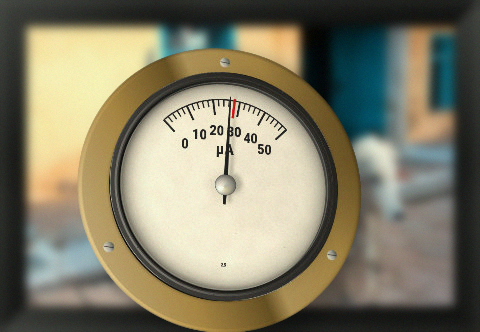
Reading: µA 26
